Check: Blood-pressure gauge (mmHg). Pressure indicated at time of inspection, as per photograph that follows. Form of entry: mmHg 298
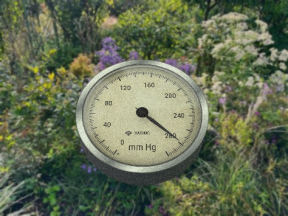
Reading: mmHg 280
